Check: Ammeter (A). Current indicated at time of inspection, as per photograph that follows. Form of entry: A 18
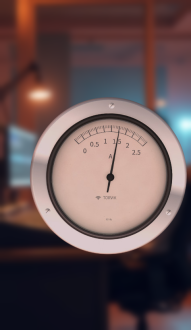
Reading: A 1.5
